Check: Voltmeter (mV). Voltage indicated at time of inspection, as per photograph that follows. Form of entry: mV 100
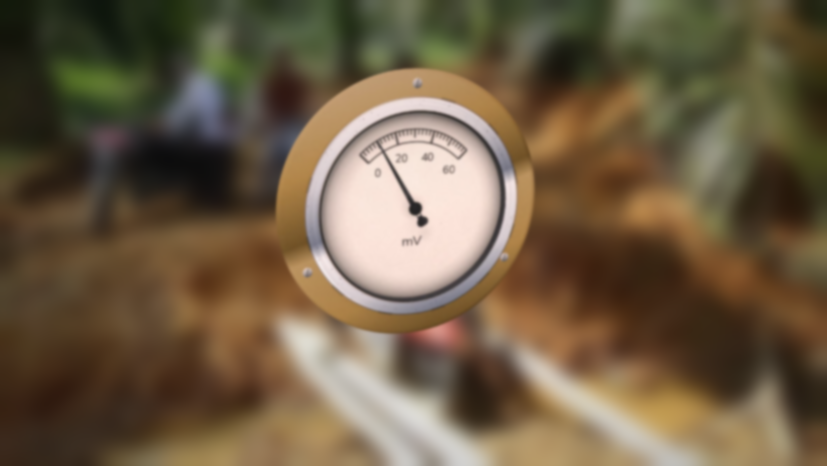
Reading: mV 10
